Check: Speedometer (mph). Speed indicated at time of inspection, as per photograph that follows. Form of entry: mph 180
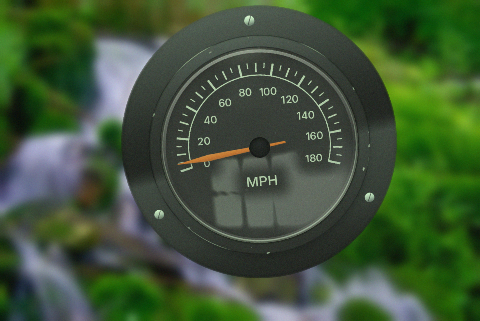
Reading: mph 5
